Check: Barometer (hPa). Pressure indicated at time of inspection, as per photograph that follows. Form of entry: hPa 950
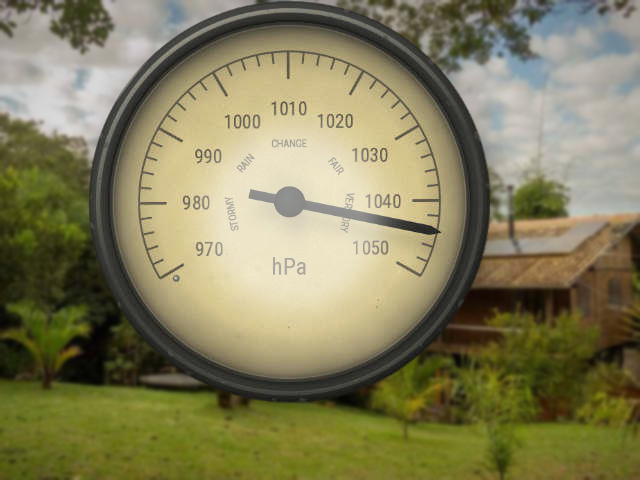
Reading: hPa 1044
